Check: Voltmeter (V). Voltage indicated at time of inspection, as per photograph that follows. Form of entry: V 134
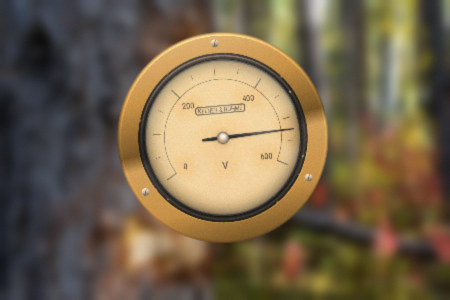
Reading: V 525
